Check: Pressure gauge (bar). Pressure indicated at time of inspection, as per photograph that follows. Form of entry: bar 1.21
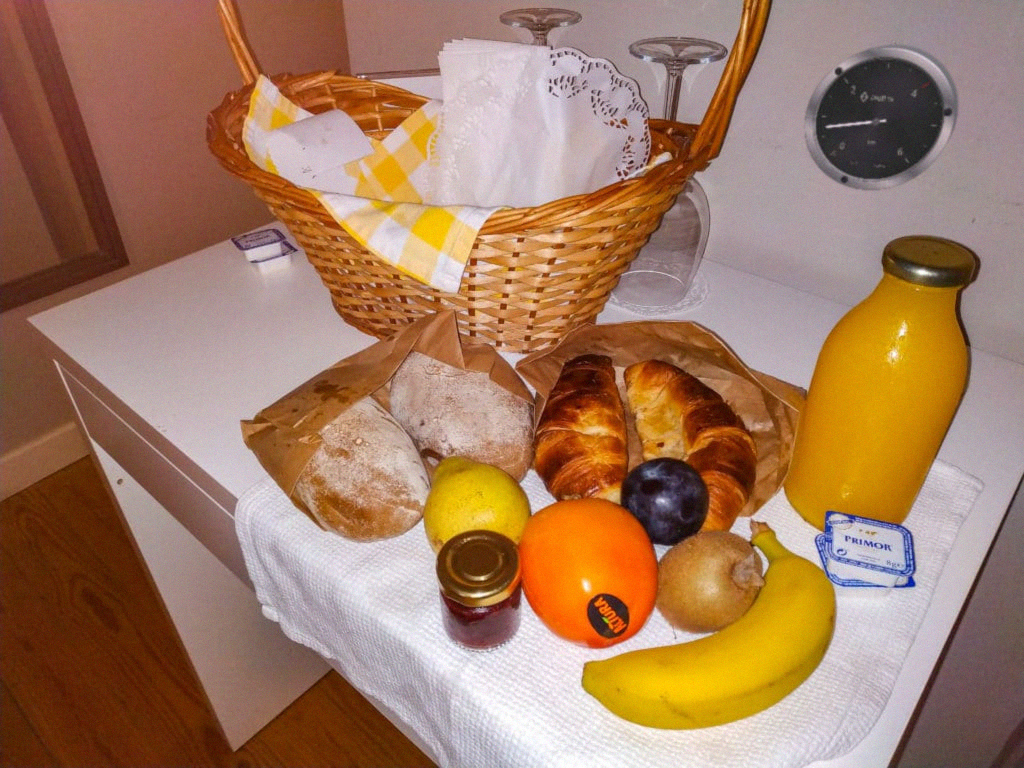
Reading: bar 0.75
